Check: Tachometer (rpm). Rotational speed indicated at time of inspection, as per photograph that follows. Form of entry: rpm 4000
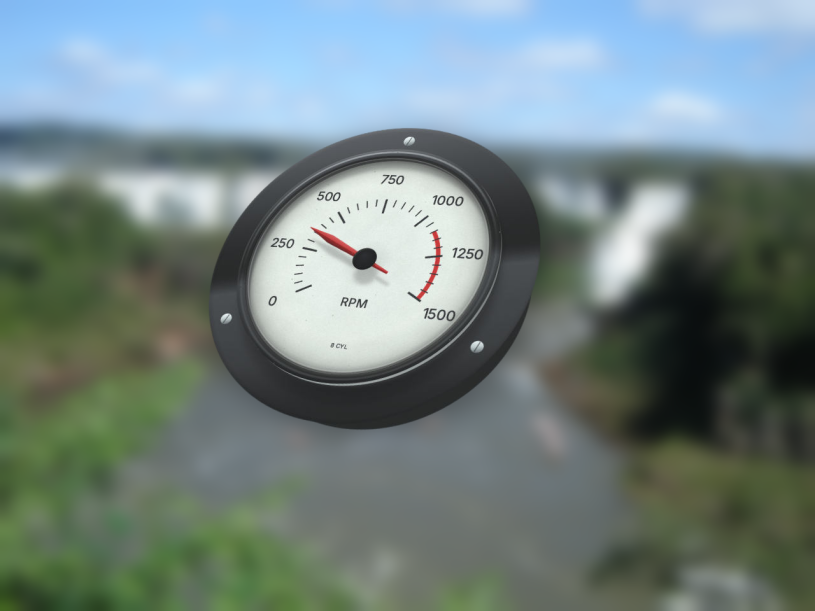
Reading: rpm 350
